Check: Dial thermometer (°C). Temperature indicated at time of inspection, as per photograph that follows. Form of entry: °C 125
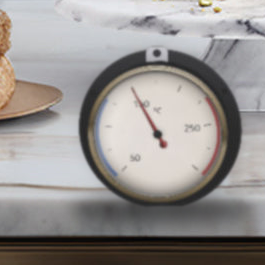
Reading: °C 150
